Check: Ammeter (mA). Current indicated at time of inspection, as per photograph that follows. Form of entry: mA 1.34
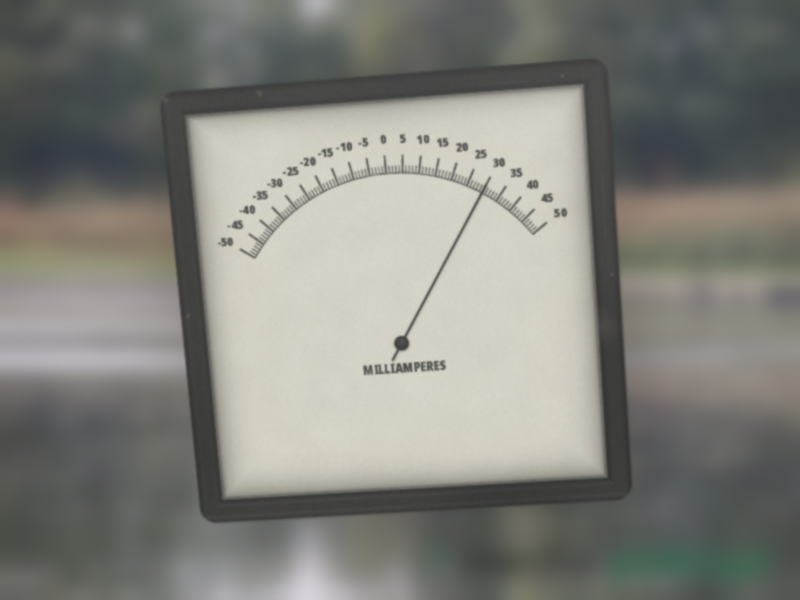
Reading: mA 30
